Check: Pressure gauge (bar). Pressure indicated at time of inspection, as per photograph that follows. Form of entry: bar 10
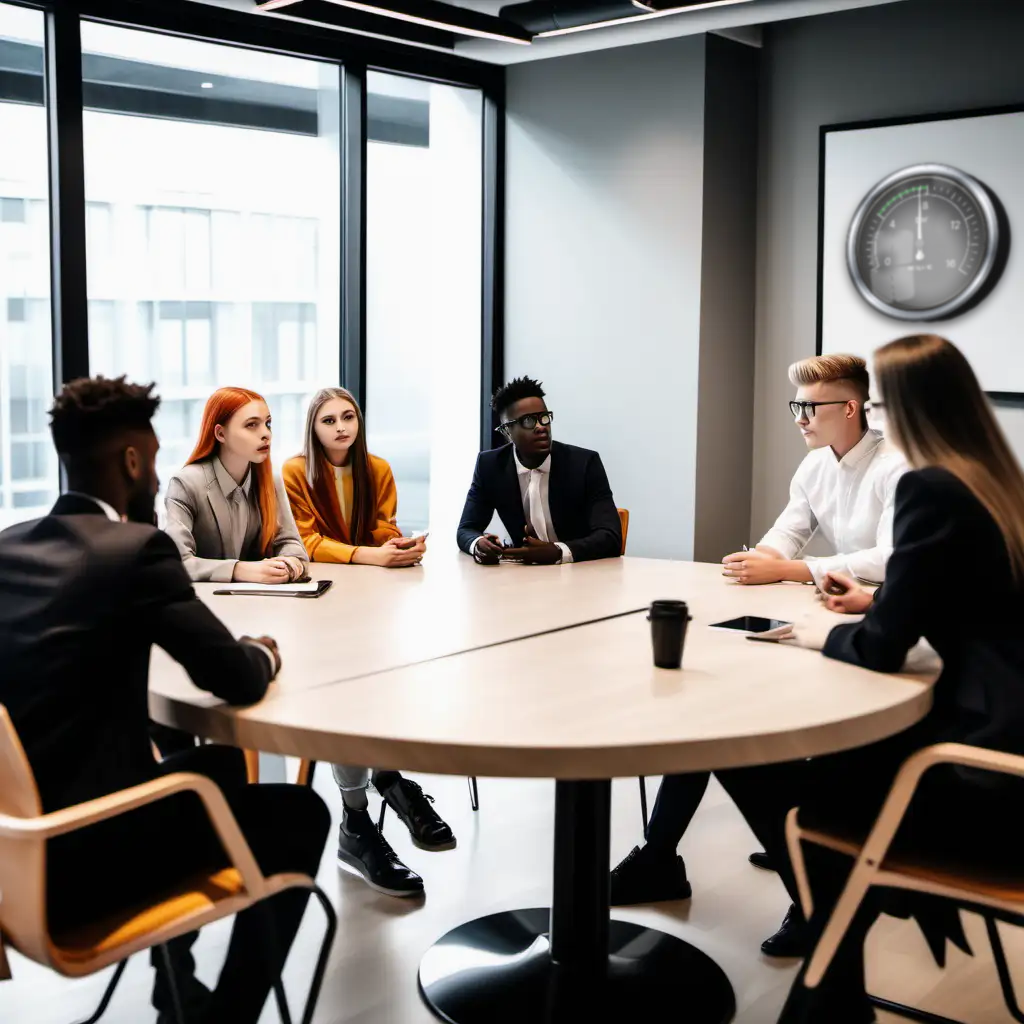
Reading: bar 7.5
